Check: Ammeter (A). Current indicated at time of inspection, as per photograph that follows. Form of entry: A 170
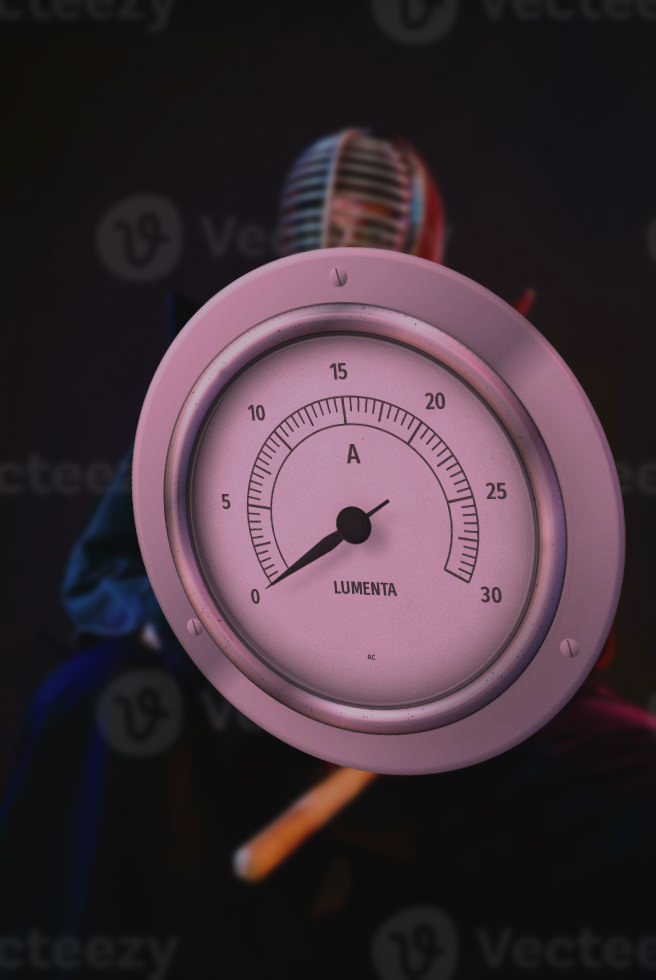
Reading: A 0
